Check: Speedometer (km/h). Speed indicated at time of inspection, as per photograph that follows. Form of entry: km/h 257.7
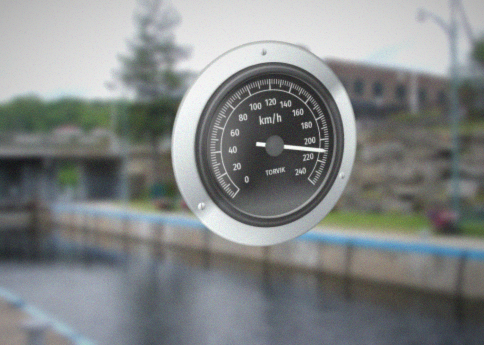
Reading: km/h 210
